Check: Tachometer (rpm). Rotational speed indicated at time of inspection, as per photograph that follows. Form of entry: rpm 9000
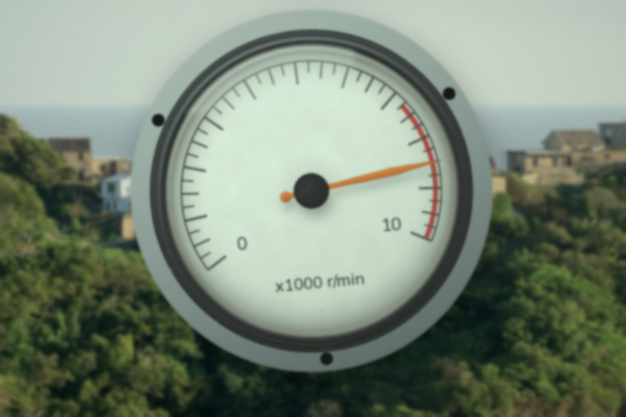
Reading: rpm 8500
